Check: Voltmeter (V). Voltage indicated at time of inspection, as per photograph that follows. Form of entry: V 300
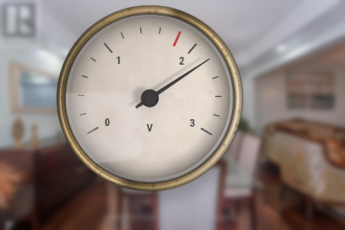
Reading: V 2.2
